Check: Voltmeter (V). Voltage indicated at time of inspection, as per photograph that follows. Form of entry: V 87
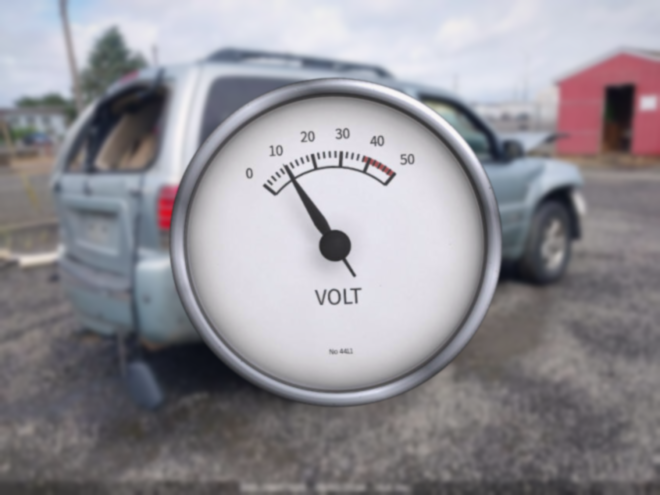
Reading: V 10
